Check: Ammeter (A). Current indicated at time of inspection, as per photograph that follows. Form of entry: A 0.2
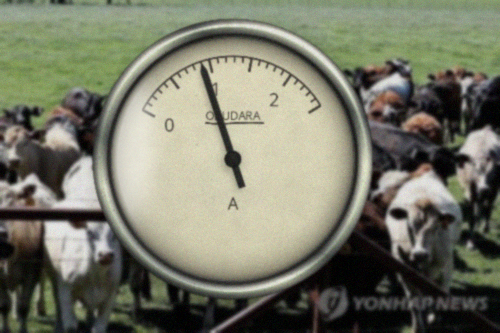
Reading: A 0.9
